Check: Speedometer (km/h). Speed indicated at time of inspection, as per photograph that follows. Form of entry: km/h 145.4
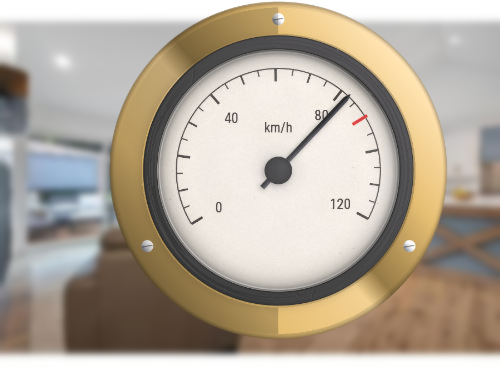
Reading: km/h 82.5
